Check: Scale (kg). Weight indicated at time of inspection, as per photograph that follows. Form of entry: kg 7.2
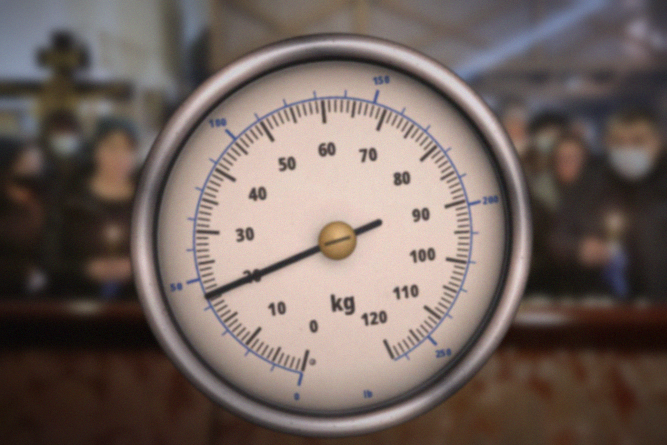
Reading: kg 20
